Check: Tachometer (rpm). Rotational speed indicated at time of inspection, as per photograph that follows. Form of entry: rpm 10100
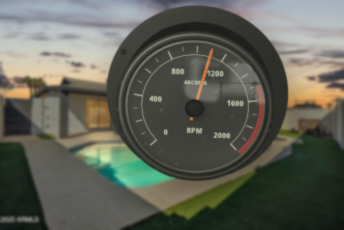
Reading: rpm 1100
